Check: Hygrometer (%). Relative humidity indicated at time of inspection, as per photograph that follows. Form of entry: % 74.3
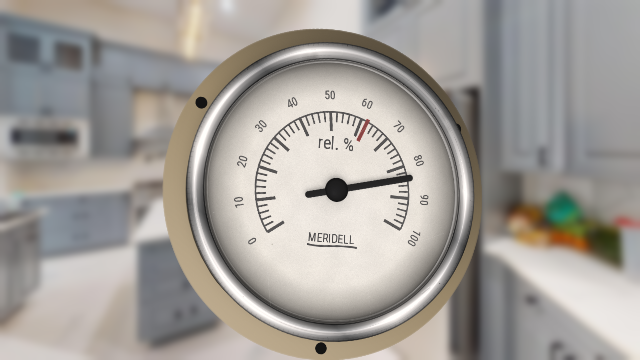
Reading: % 84
